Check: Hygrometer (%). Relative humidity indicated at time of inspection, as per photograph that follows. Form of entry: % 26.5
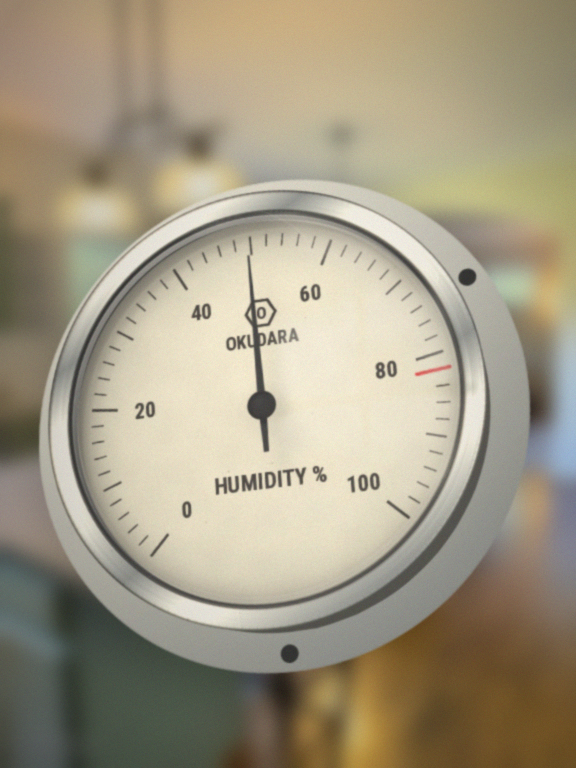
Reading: % 50
